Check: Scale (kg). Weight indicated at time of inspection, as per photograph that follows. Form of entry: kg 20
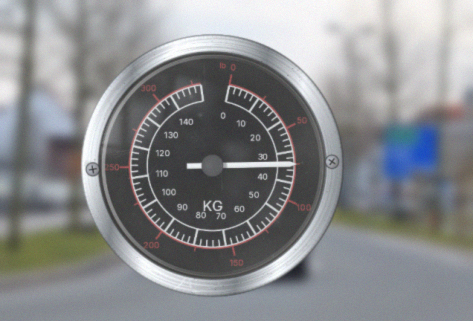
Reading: kg 34
